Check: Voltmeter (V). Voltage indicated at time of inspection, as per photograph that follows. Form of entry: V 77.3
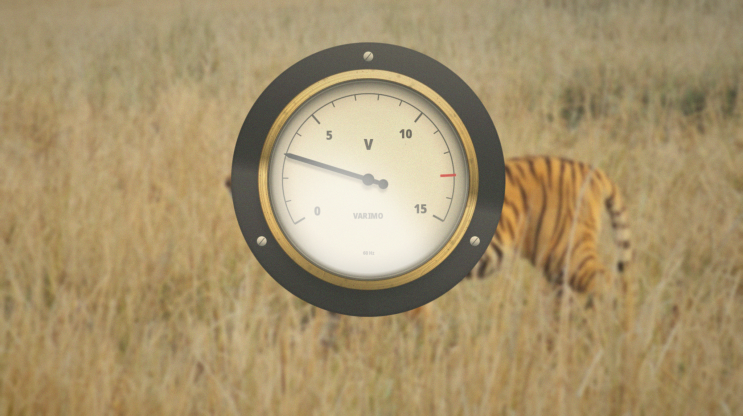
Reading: V 3
